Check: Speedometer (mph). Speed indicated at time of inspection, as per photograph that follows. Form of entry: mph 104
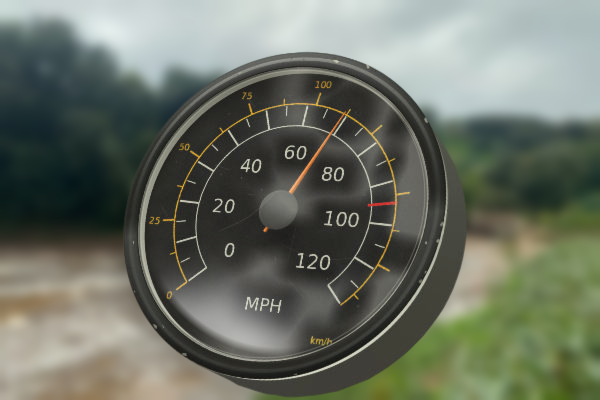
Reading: mph 70
